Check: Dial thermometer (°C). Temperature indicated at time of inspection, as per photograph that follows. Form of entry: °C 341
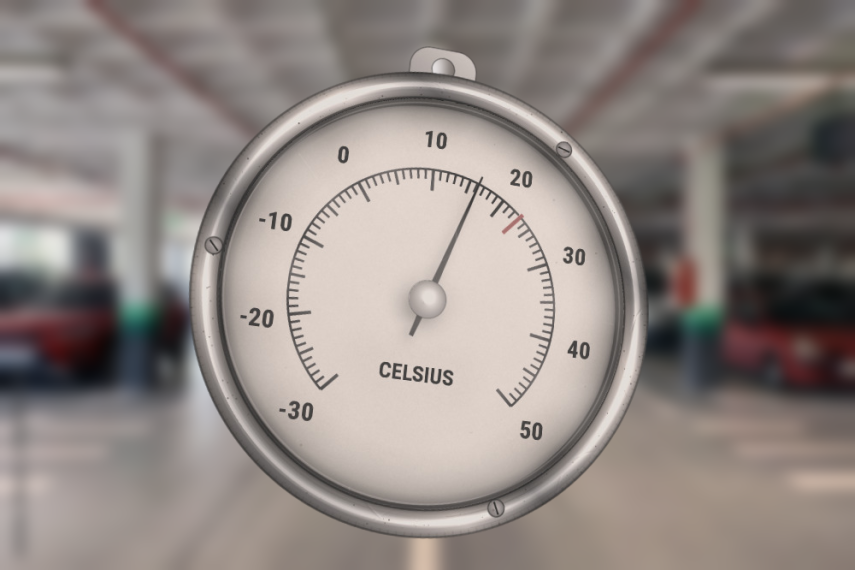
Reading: °C 16
